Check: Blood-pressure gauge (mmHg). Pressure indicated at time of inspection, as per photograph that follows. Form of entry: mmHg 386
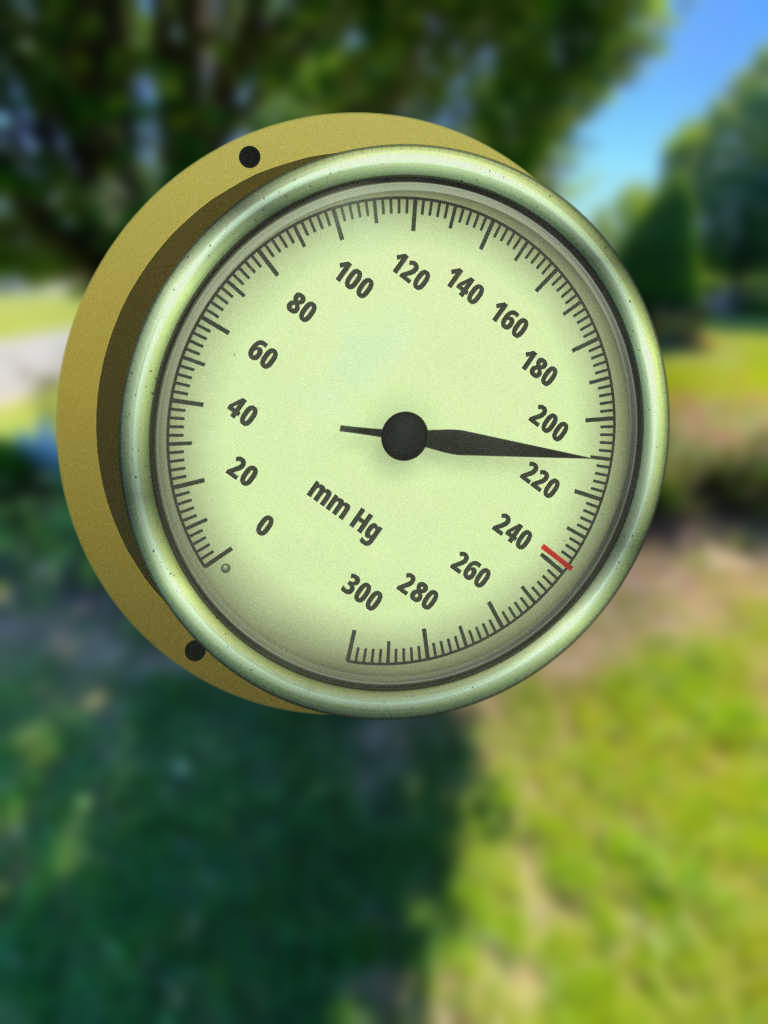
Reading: mmHg 210
